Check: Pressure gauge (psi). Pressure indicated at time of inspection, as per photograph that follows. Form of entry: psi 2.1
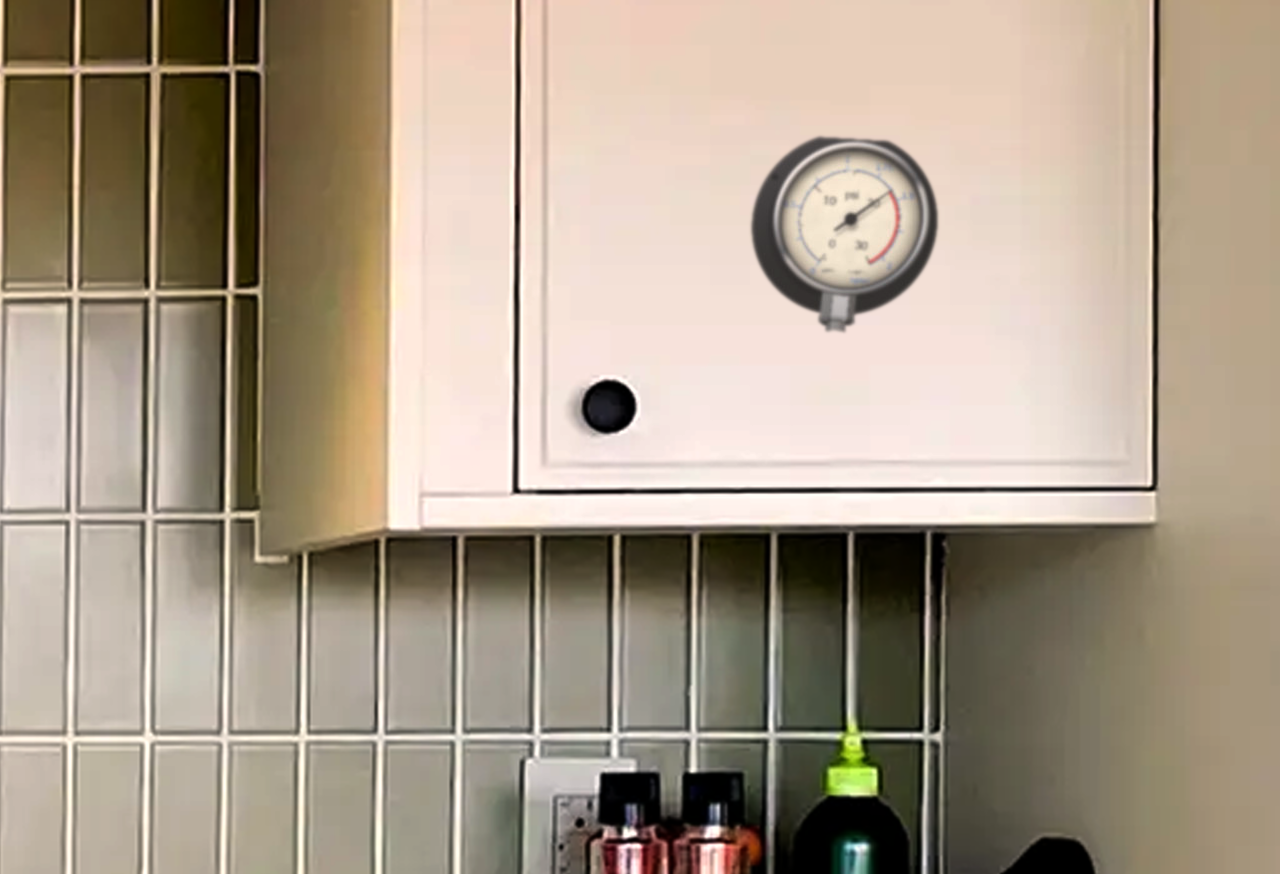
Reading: psi 20
